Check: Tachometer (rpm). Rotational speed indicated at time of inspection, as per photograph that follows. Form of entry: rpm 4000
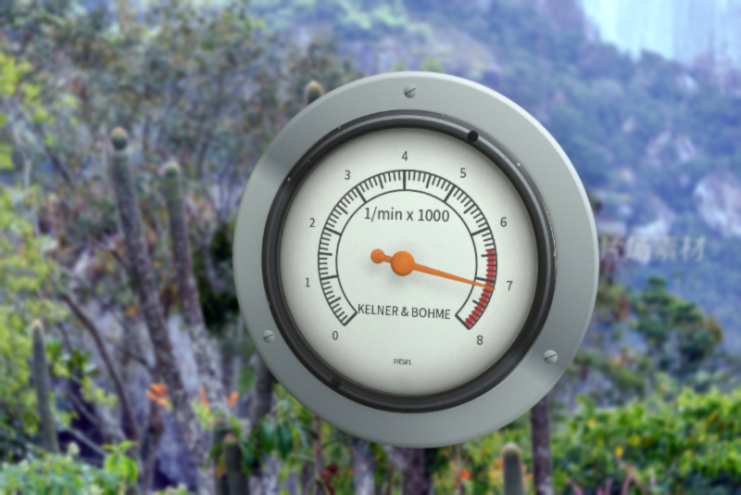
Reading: rpm 7100
